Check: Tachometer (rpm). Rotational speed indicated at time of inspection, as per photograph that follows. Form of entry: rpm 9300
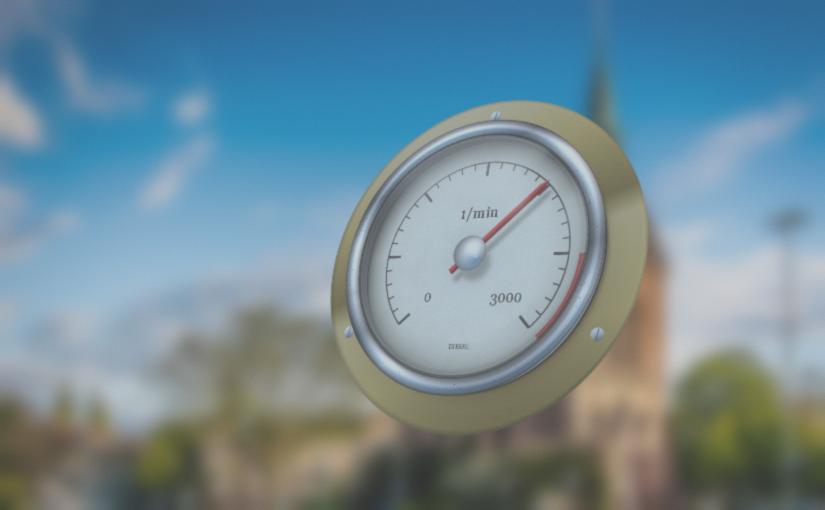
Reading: rpm 2000
